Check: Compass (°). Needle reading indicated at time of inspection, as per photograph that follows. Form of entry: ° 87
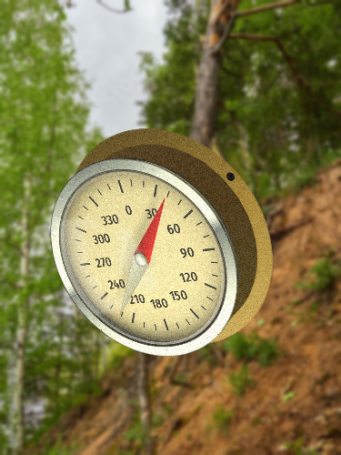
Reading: ° 40
